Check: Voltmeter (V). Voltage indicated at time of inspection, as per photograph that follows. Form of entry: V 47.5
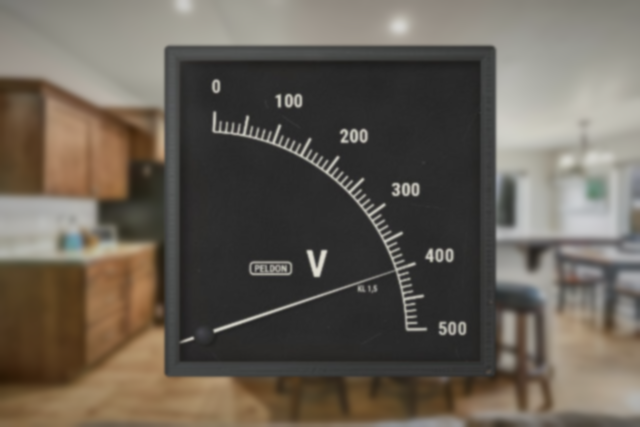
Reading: V 400
